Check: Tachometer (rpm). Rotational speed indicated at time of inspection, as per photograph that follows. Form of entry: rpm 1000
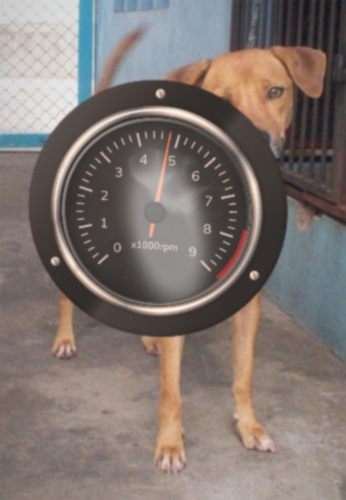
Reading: rpm 4800
